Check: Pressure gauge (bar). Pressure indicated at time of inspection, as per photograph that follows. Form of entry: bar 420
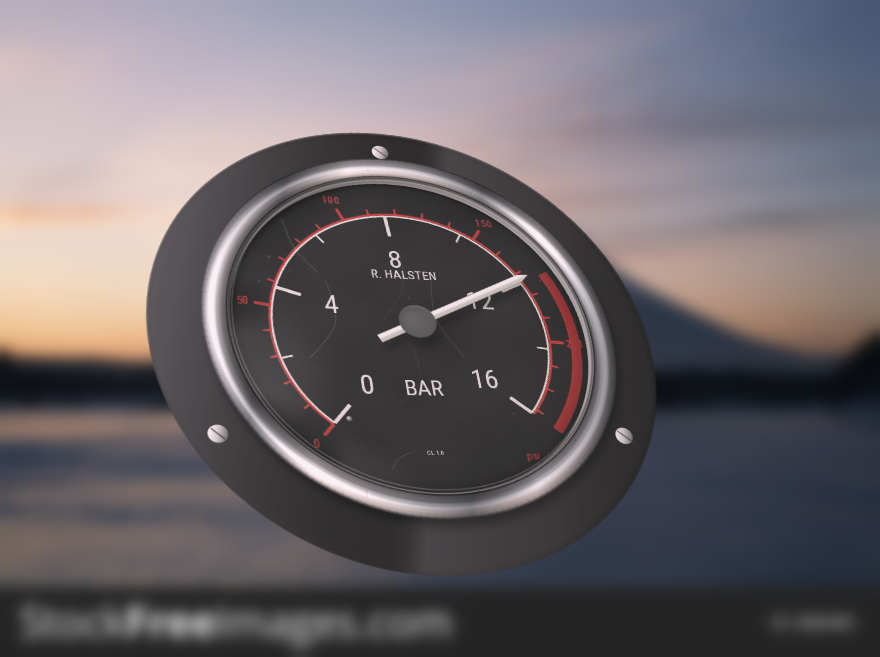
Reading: bar 12
